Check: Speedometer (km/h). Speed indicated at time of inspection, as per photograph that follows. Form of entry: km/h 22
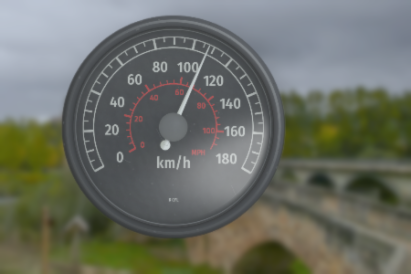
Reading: km/h 107.5
